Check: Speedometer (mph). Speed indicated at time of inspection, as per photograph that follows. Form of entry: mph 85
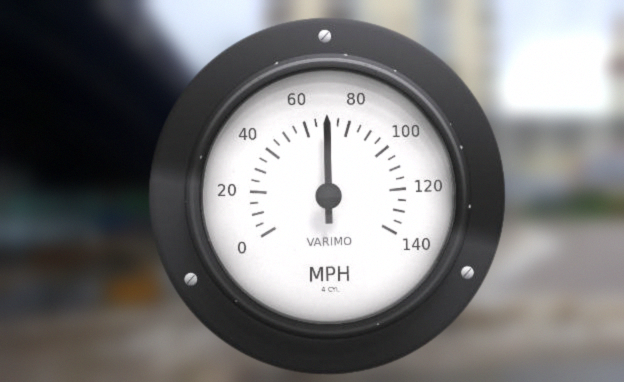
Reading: mph 70
